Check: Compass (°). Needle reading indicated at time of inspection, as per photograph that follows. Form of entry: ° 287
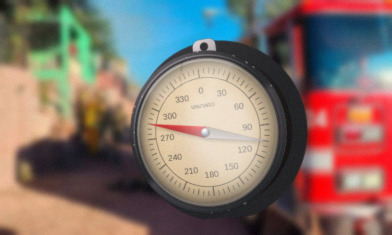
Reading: ° 285
